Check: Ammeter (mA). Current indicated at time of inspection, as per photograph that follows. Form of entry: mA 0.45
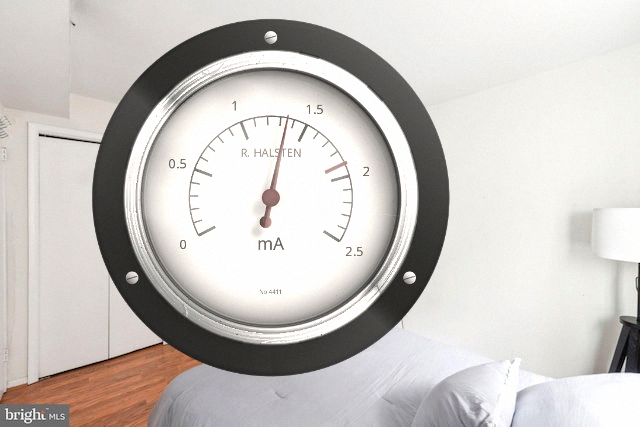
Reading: mA 1.35
